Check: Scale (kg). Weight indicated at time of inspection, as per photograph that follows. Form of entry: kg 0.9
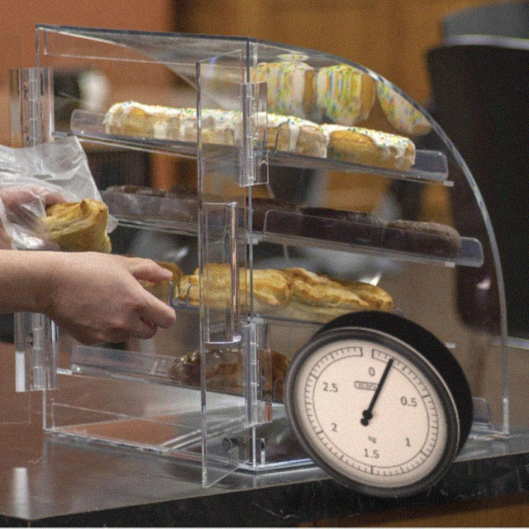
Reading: kg 0.15
